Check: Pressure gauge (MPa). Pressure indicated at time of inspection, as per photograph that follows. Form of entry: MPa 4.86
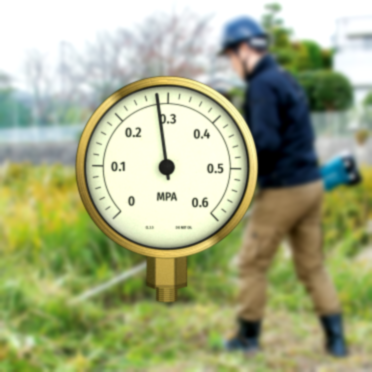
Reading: MPa 0.28
